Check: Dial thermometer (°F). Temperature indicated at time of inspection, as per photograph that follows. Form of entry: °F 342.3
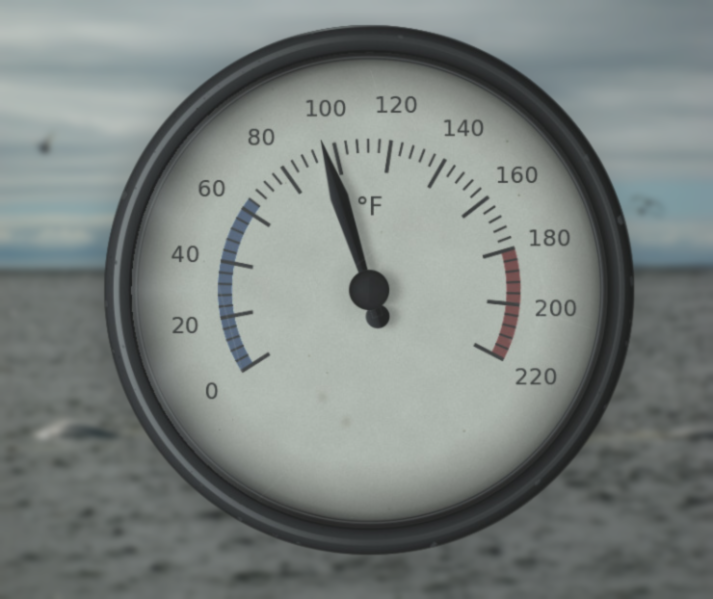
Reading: °F 96
